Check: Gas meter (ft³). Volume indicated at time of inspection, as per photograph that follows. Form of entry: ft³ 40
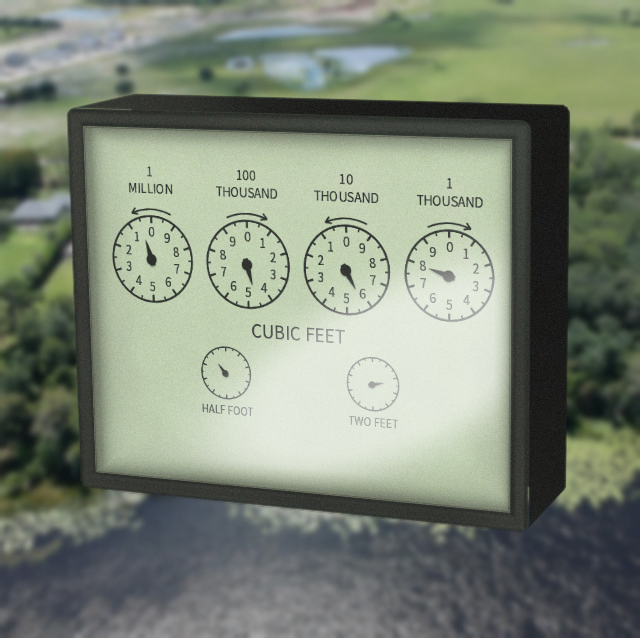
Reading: ft³ 45800
